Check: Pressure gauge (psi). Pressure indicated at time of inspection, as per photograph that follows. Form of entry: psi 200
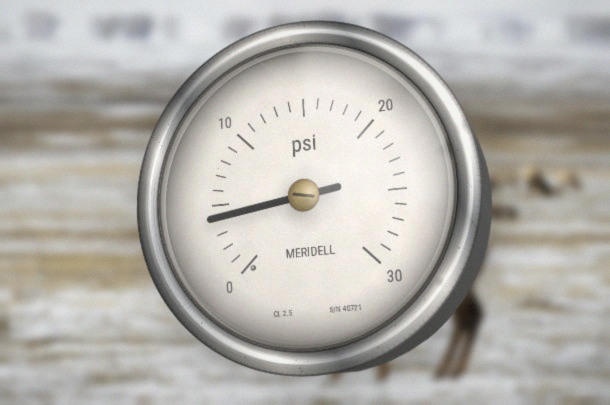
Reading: psi 4
